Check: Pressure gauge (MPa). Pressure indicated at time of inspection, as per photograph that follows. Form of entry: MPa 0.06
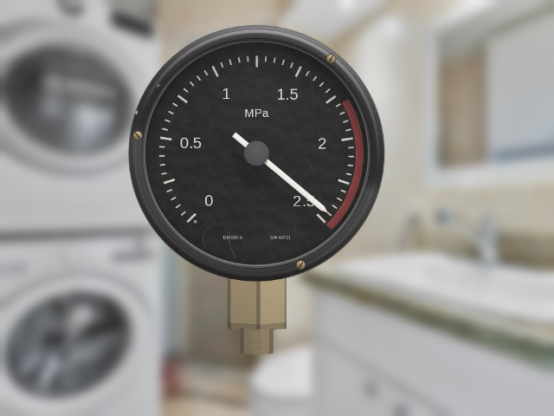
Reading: MPa 2.45
